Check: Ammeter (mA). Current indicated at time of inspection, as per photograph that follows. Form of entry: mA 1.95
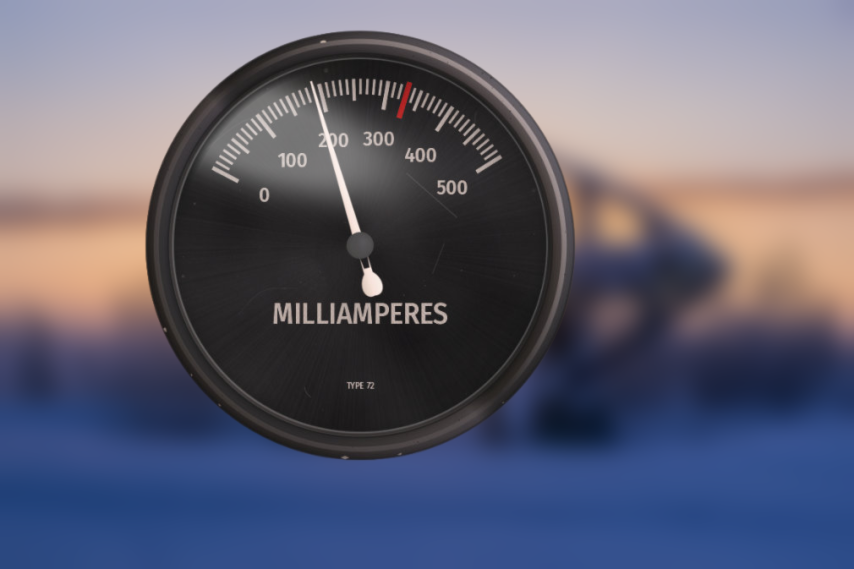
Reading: mA 190
